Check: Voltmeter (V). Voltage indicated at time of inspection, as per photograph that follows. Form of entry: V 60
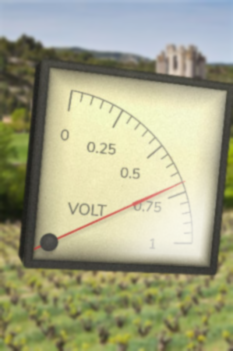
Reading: V 0.7
